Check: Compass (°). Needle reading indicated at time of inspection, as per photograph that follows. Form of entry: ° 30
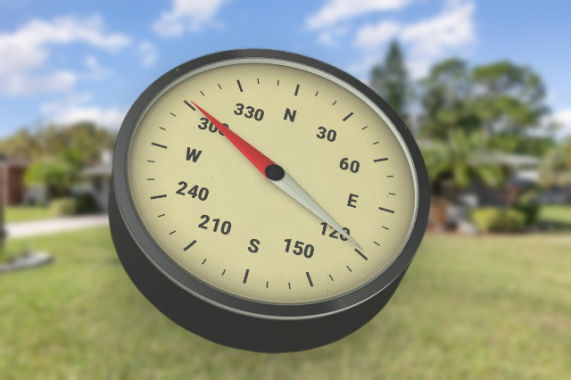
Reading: ° 300
